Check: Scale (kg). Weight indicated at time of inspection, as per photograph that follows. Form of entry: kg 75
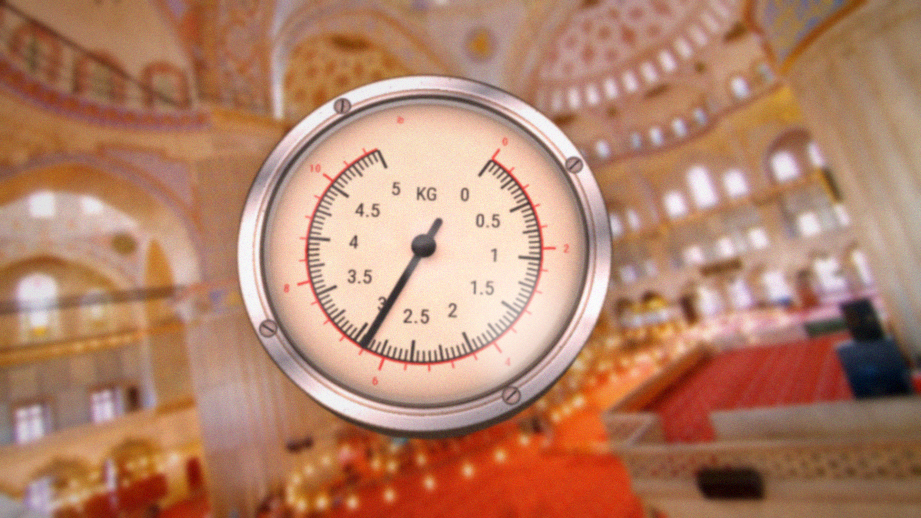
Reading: kg 2.9
